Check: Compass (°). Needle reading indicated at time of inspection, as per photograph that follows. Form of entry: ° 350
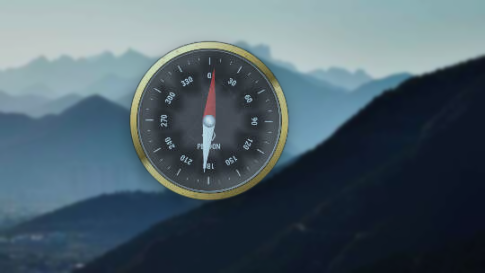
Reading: ° 5
